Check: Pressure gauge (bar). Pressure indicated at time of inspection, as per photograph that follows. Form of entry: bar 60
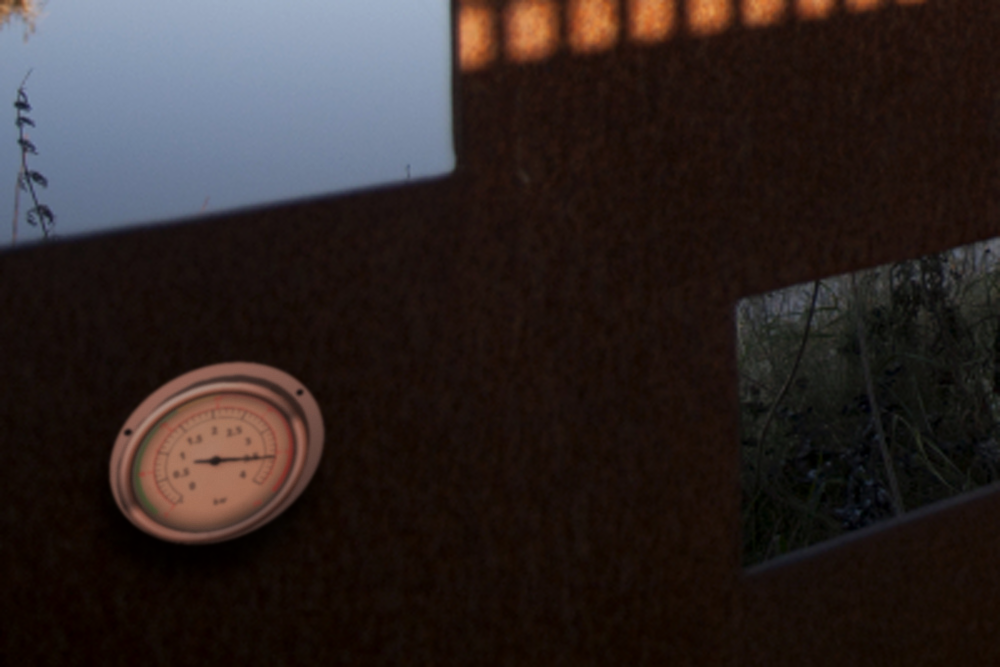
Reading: bar 3.5
